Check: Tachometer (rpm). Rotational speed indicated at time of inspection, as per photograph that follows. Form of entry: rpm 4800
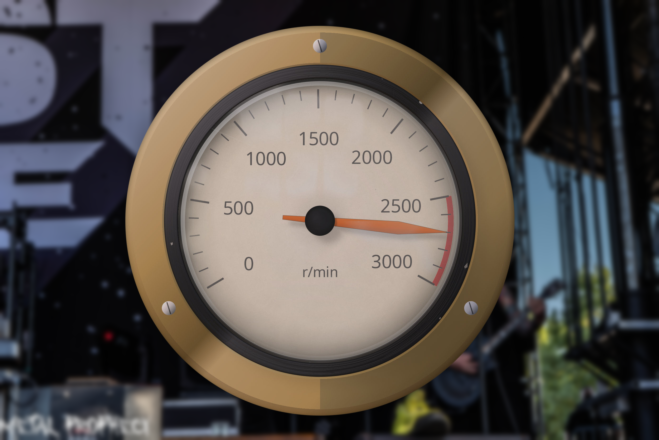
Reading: rpm 2700
